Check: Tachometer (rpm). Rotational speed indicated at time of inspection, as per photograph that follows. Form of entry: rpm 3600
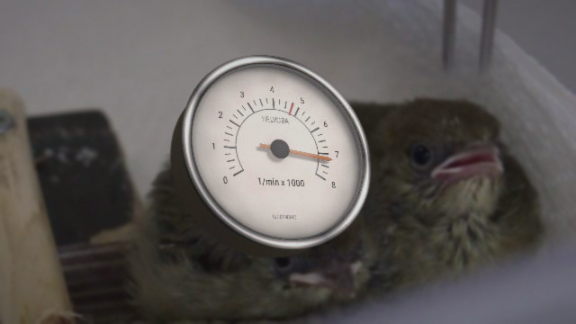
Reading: rpm 7250
